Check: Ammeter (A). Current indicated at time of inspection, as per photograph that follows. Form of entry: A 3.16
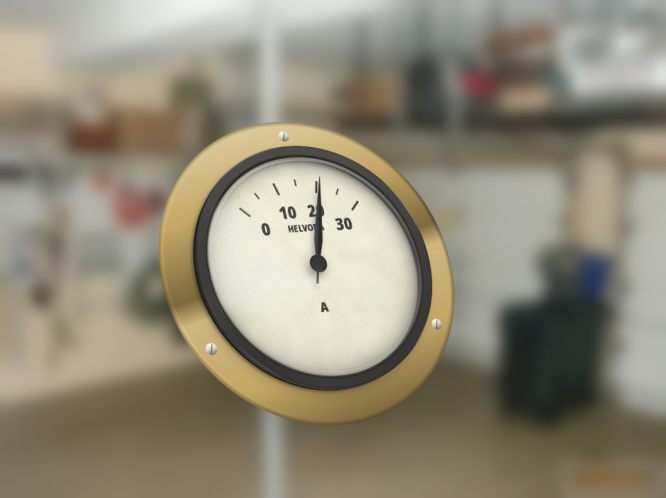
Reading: A 20
